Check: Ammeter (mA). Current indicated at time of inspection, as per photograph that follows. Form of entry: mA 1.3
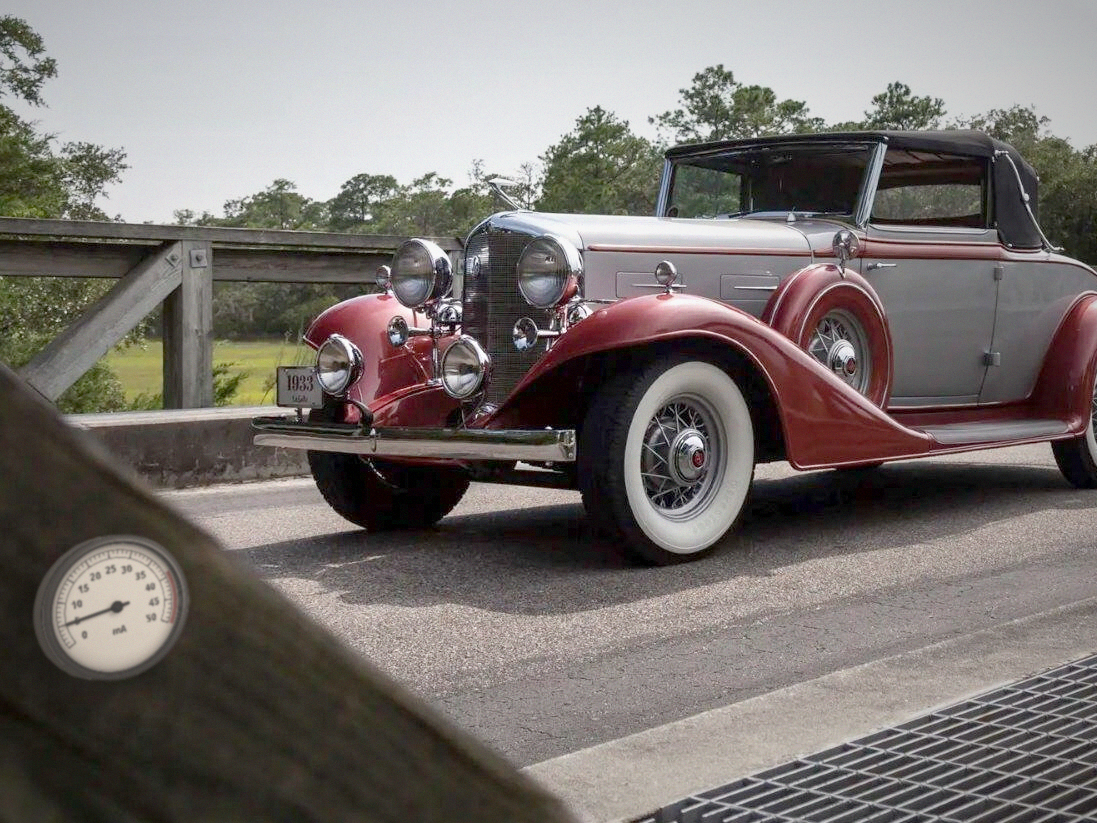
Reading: mA 5
